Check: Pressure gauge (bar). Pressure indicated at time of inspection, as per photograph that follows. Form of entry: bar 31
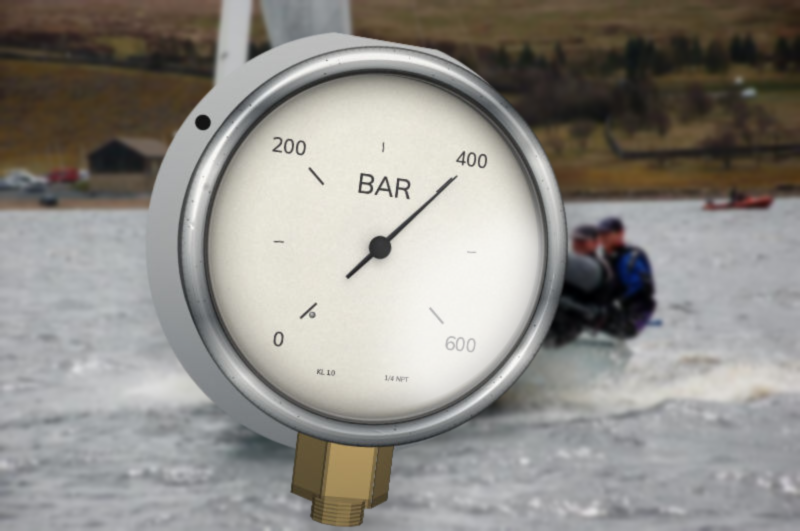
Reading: bar 400
